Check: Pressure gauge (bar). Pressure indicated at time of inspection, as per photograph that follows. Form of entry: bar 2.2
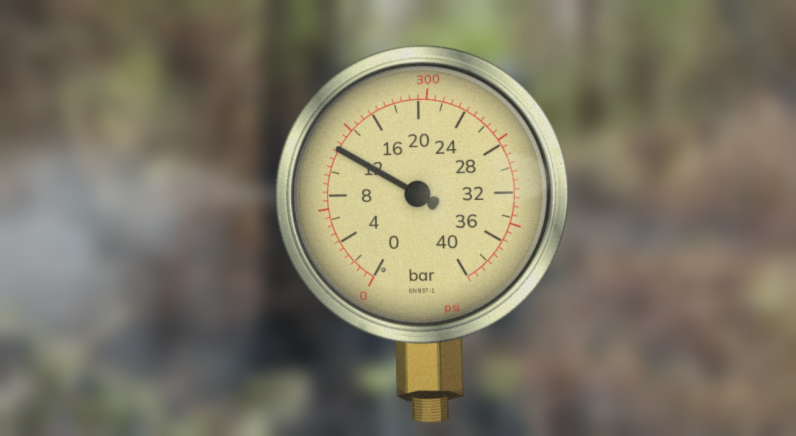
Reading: bar 12
